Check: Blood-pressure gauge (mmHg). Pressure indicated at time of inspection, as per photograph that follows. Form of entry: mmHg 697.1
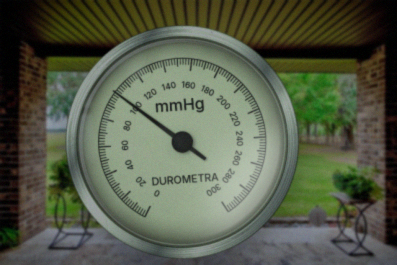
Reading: mmHg 100
